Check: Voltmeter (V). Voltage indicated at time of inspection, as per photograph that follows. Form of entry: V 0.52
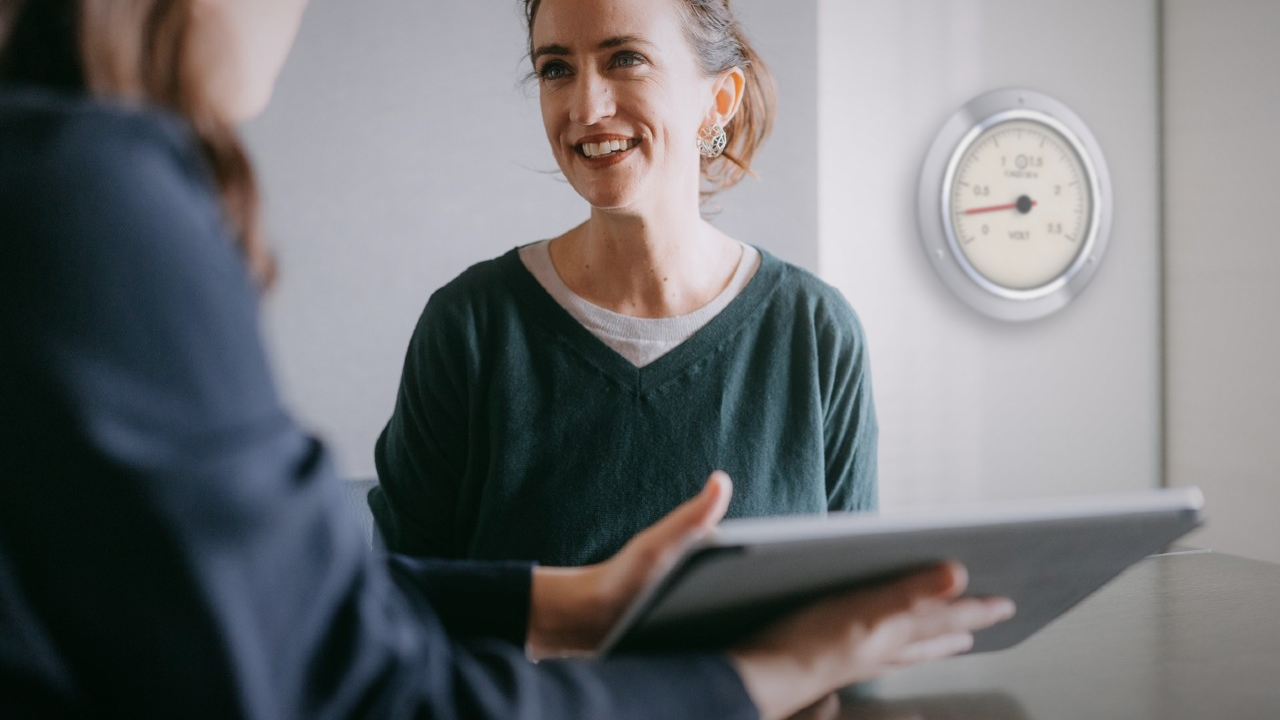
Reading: V 0.25
